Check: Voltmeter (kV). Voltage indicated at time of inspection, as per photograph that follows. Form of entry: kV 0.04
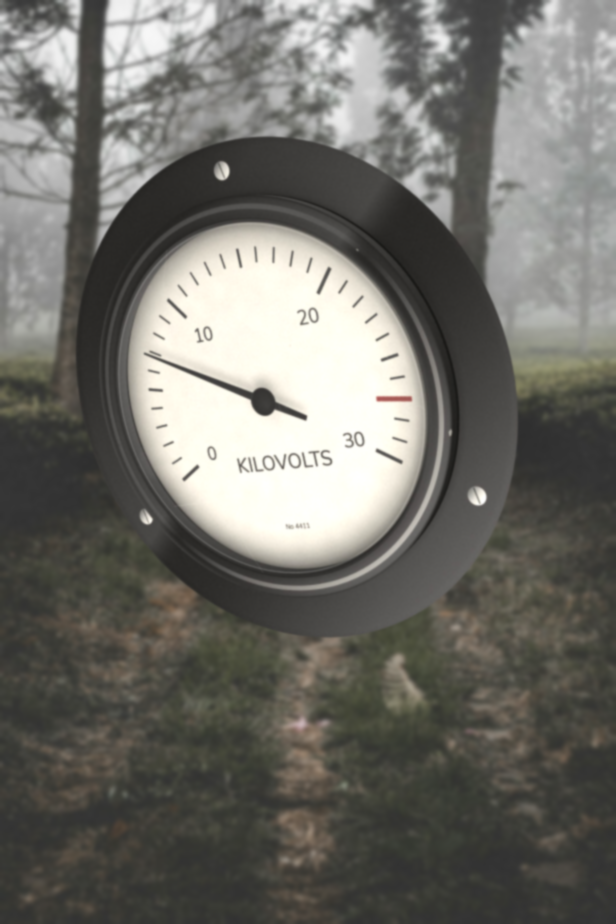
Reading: kV 7
